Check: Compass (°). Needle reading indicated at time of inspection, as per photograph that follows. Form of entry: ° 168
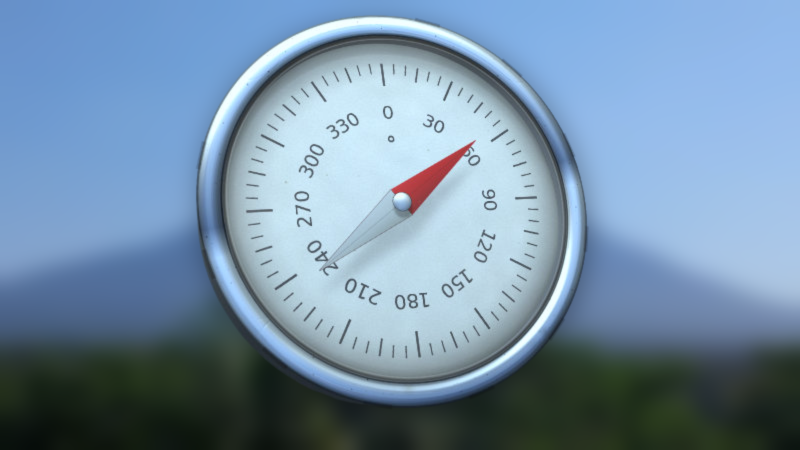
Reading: ° 55
